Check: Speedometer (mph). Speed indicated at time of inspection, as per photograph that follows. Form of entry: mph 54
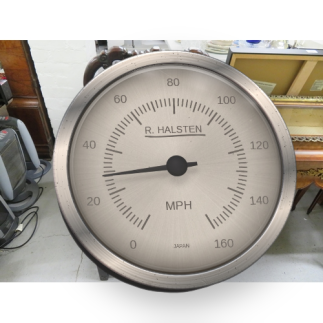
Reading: mph 28
